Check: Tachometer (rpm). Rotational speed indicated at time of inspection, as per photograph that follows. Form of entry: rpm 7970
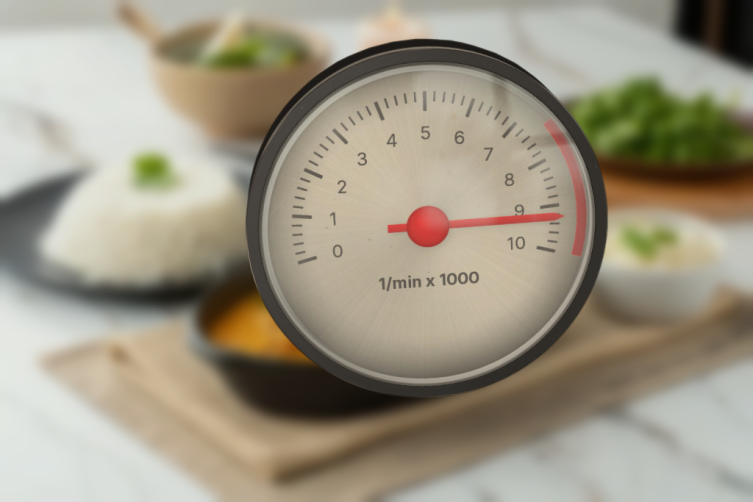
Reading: rpm 9200
